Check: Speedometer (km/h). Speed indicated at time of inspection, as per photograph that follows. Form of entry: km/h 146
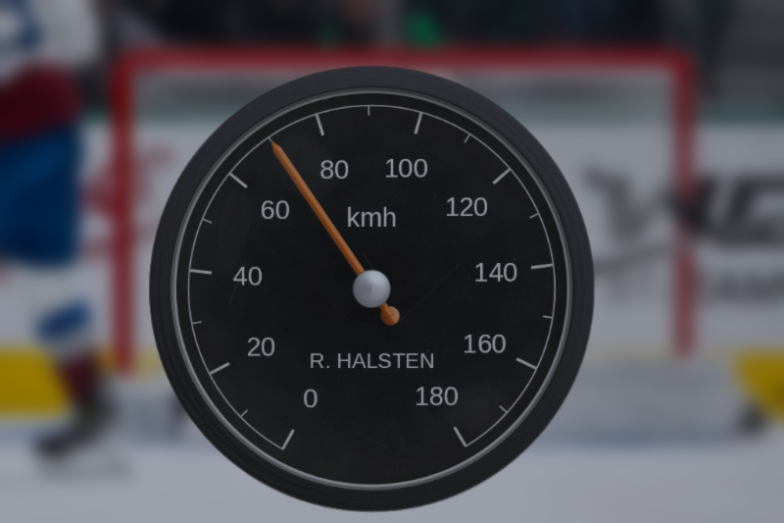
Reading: km/h 70
